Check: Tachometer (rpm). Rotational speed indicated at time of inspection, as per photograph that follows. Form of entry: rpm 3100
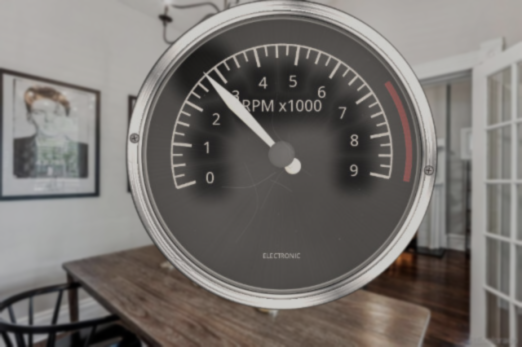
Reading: rpm 2750
